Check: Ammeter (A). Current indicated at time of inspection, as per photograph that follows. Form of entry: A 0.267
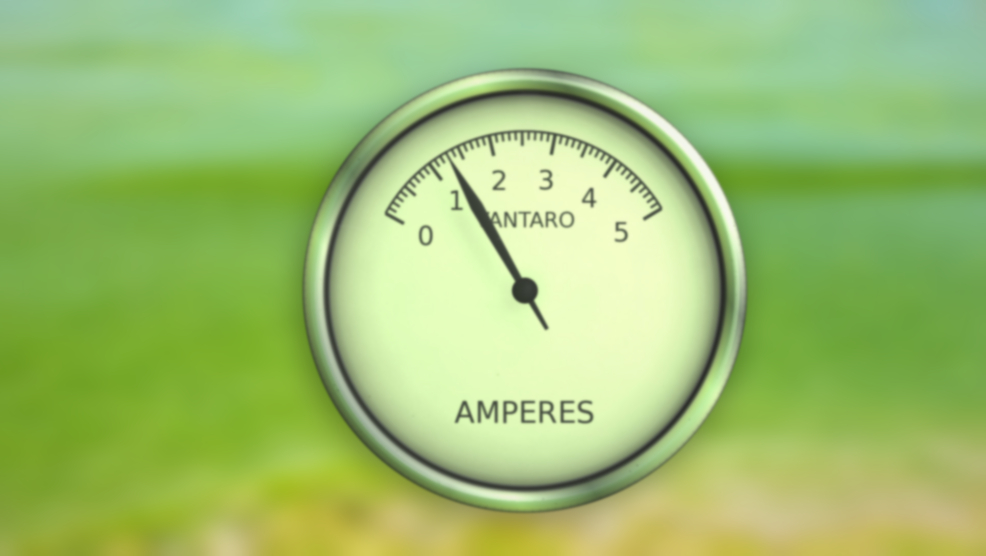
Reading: A 1.3
